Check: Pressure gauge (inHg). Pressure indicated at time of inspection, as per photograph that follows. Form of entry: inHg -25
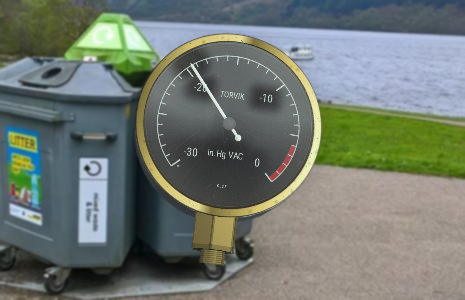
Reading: inHg -19.5
